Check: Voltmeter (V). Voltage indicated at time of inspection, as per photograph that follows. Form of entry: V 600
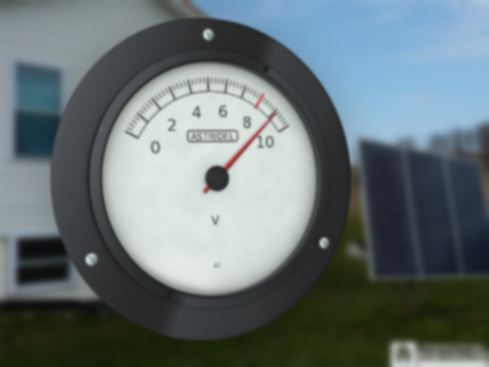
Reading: V 9
